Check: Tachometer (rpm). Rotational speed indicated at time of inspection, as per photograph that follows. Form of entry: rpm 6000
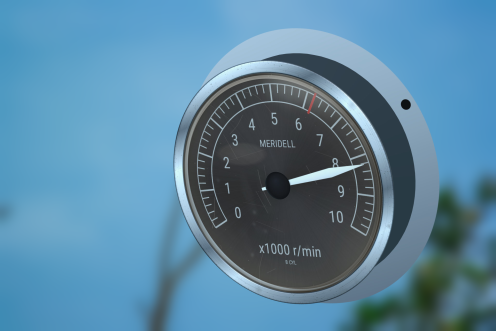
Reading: rpm 8200
